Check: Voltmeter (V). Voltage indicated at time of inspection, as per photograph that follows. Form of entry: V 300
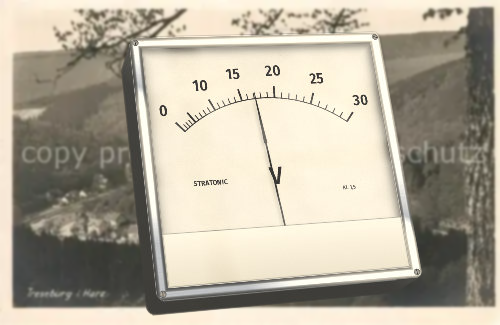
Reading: V 17
